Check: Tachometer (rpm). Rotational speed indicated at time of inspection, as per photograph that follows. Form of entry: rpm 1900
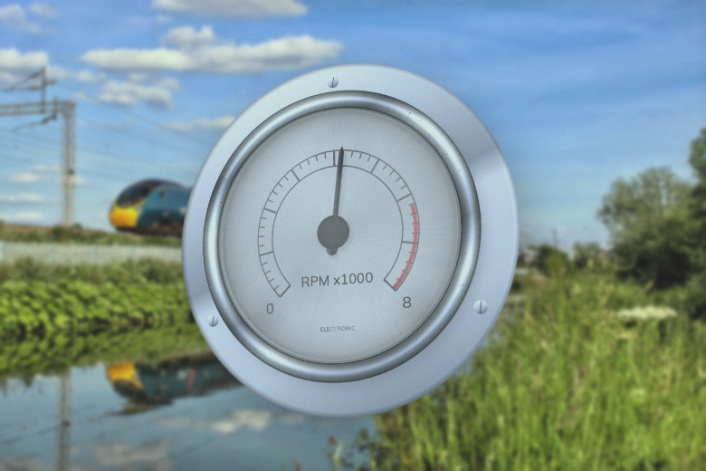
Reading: rpm 4200
